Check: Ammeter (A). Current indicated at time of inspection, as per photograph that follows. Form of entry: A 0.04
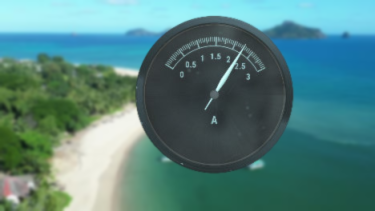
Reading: A 2.25
